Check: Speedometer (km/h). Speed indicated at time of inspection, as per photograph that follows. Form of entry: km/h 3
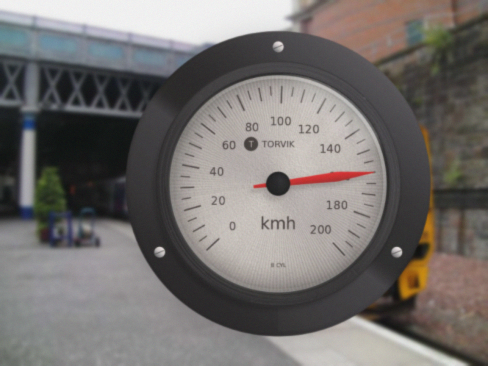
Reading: km/h 160
